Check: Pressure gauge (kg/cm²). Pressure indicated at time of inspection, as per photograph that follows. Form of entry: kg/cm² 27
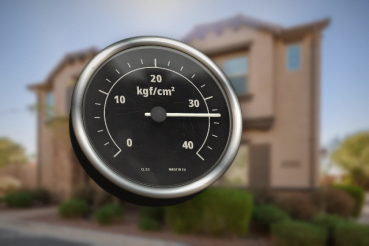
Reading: kg/cm² 33
